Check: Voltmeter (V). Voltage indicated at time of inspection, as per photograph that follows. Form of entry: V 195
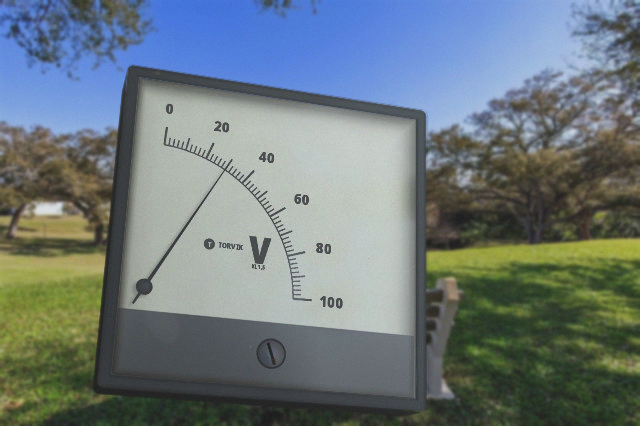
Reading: V 30
